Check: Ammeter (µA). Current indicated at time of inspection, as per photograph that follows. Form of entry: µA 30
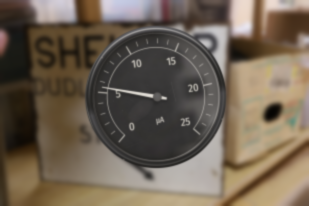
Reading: µA 5.5
